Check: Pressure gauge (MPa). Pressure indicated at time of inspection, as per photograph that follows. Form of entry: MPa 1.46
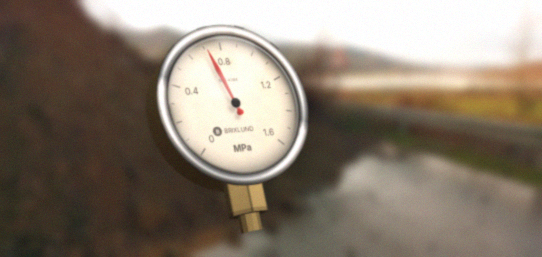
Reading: MPa 0.7
